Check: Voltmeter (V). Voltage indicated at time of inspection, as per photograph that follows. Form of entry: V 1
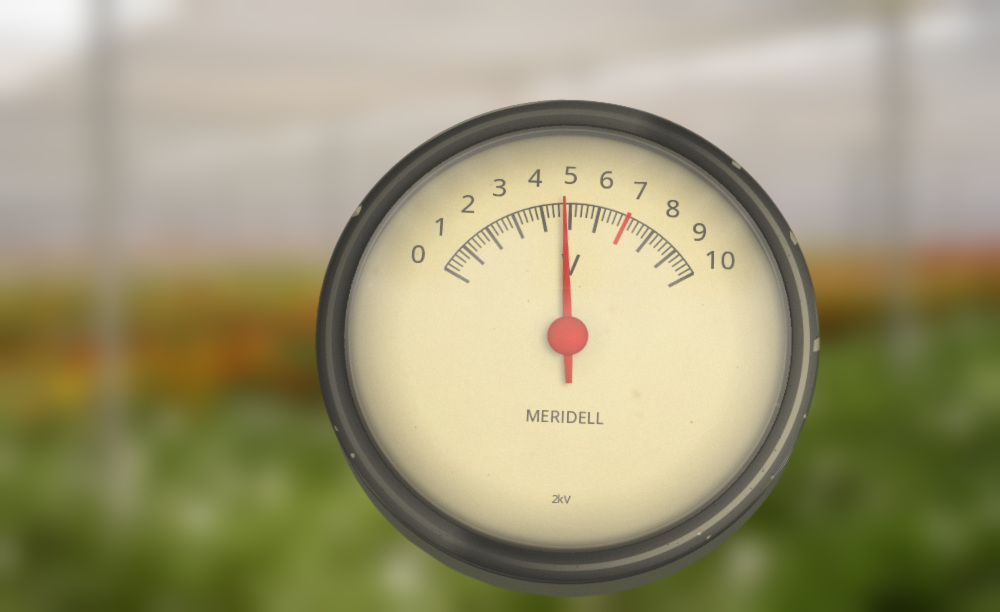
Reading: V 4.8
